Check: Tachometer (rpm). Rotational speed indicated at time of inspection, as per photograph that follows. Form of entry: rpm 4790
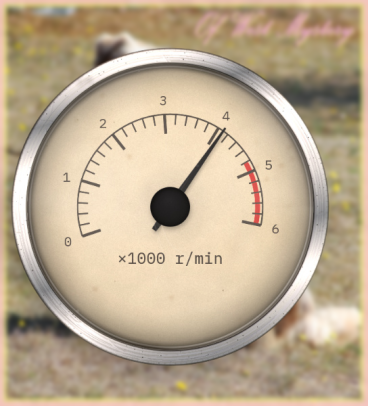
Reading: rpm 4100
